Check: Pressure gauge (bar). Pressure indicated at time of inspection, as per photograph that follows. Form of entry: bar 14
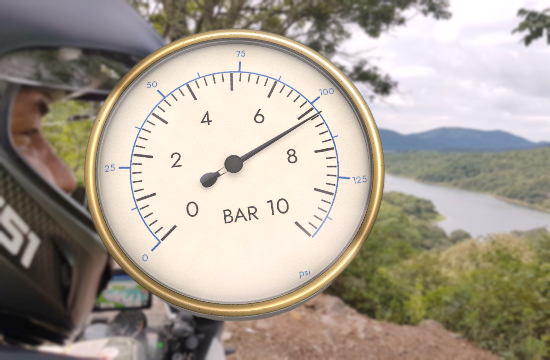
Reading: bar 7.2
